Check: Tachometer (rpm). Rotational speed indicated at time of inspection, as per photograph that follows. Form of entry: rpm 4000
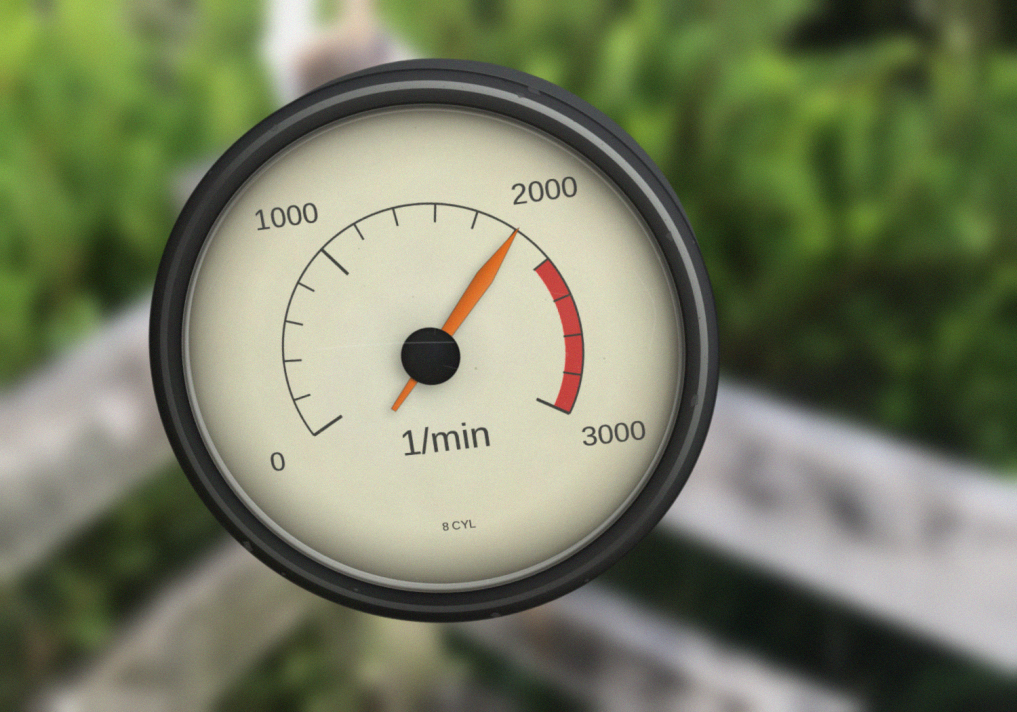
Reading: rpm 2000
